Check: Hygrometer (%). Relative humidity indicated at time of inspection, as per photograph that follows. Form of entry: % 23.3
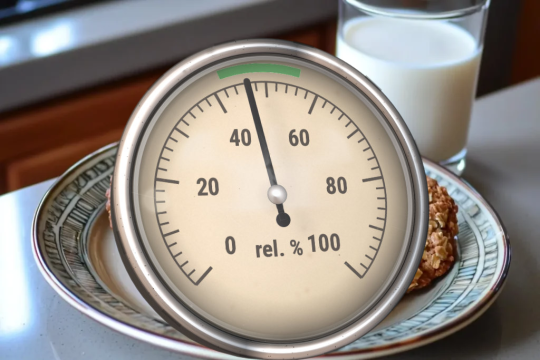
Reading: % 46
